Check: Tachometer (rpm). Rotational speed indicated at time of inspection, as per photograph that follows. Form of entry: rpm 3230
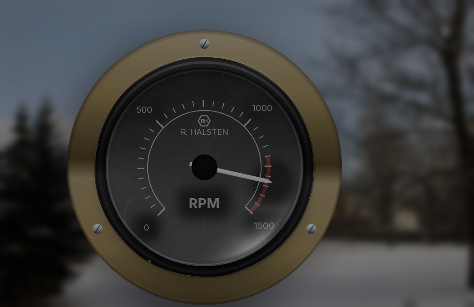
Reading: rpm 1325
